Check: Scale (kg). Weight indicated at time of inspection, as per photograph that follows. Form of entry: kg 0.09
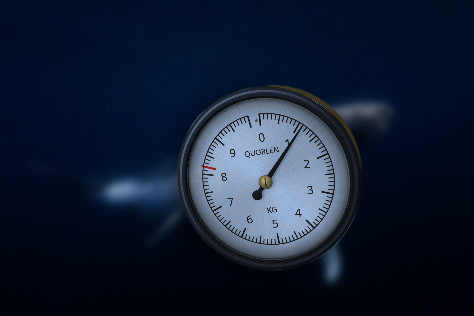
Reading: kg 1.1
